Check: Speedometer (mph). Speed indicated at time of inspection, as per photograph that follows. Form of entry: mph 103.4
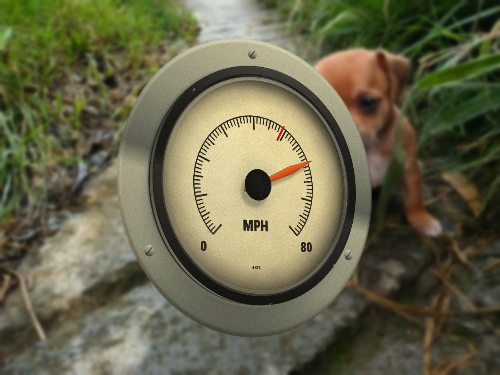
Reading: mph 60
